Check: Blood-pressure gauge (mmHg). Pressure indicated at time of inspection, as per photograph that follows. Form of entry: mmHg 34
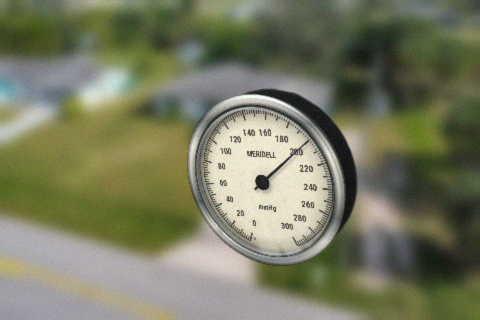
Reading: mmHg 200
